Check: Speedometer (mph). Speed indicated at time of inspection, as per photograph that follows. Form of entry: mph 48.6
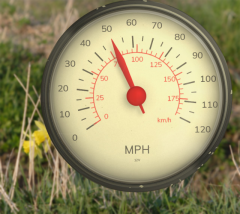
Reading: mph 50
